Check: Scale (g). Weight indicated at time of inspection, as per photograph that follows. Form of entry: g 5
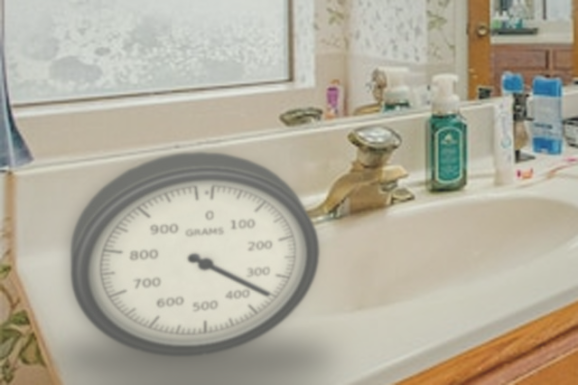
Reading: g 350
